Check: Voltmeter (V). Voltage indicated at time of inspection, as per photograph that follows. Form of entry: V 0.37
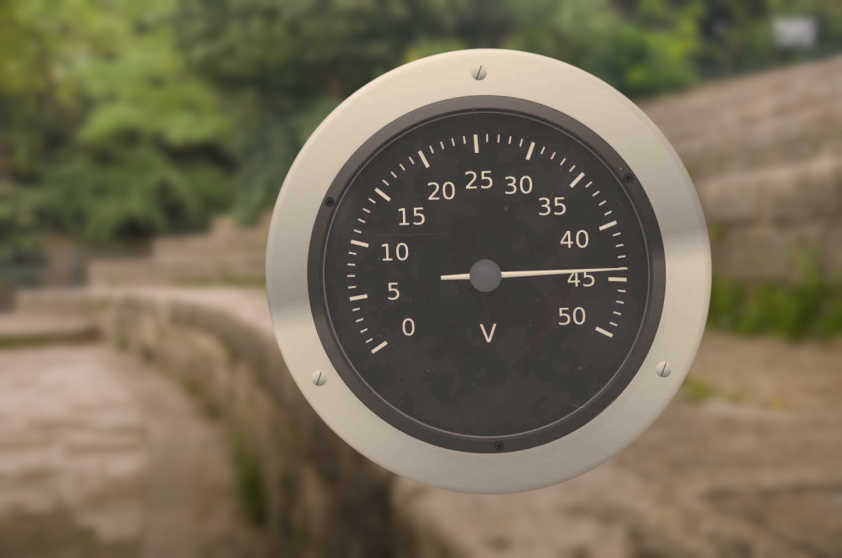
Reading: V 44
